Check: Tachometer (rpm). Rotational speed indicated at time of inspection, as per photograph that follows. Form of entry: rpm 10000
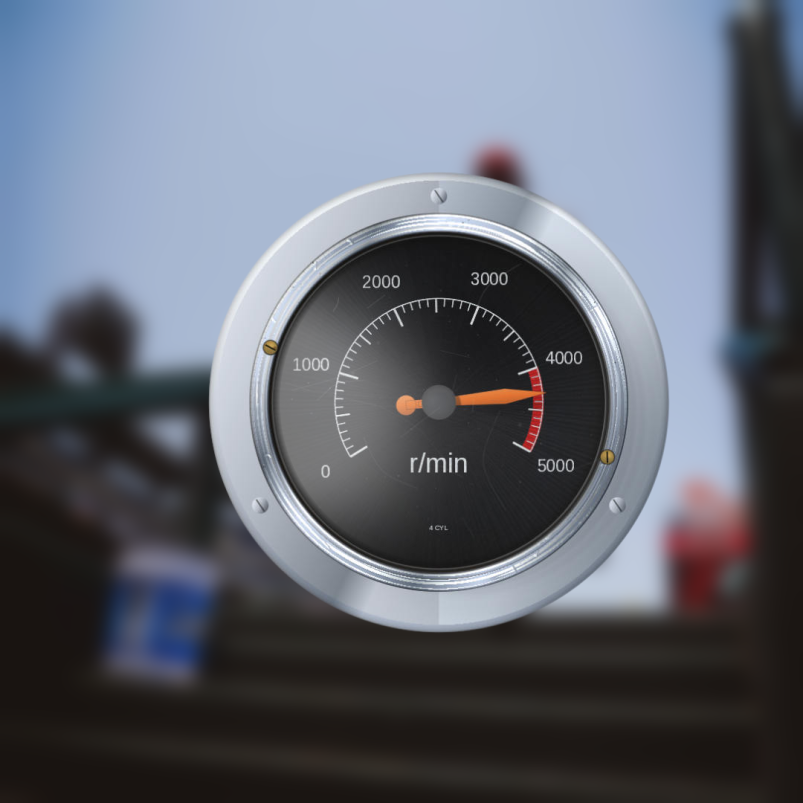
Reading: rpm 4300
